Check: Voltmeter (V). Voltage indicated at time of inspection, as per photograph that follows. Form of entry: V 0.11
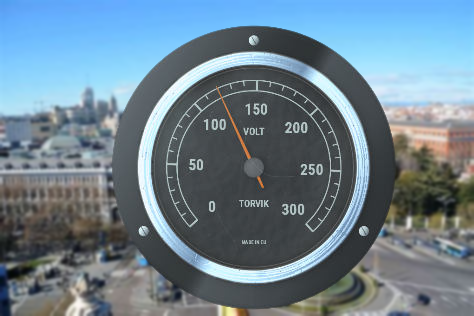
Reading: V 120
